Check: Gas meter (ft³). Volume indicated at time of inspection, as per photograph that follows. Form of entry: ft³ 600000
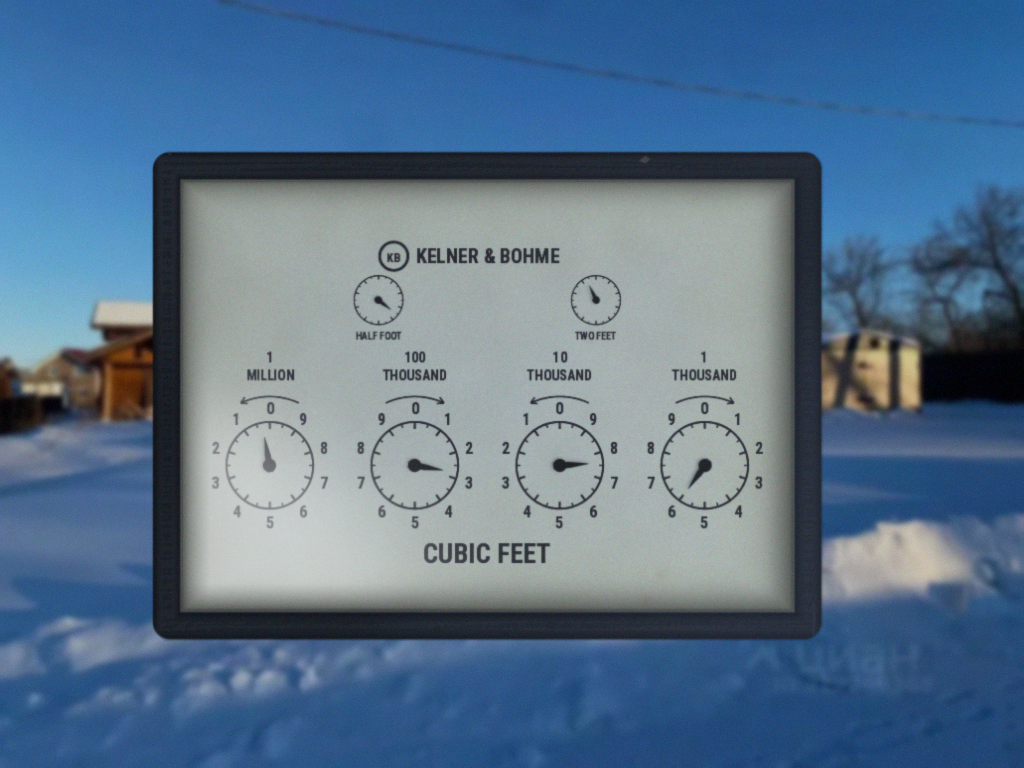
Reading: ft³ 27600
